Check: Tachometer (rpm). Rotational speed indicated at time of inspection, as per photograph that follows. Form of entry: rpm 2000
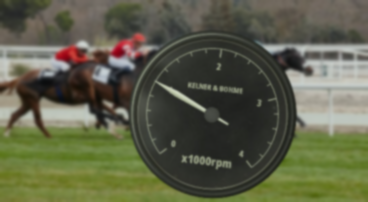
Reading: rpm 1000
